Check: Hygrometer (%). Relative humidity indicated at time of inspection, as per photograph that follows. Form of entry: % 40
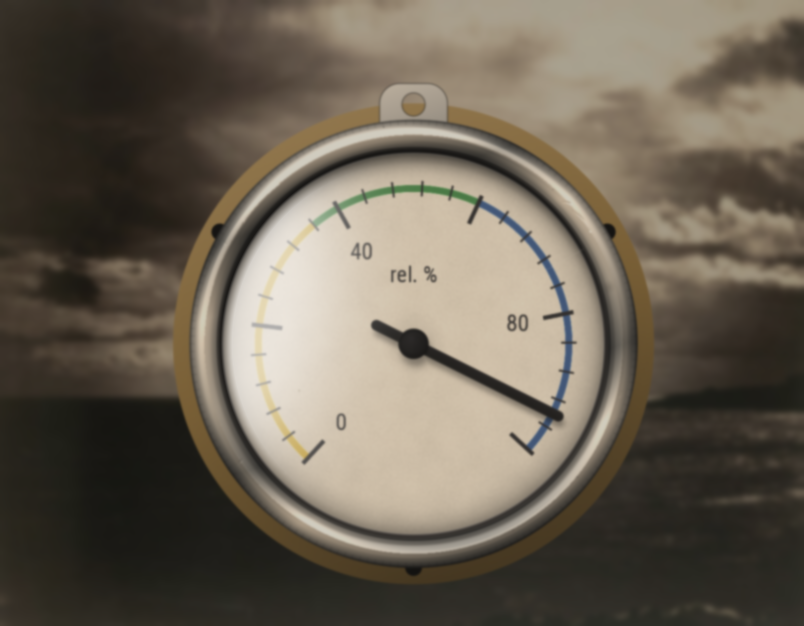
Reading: % 94
